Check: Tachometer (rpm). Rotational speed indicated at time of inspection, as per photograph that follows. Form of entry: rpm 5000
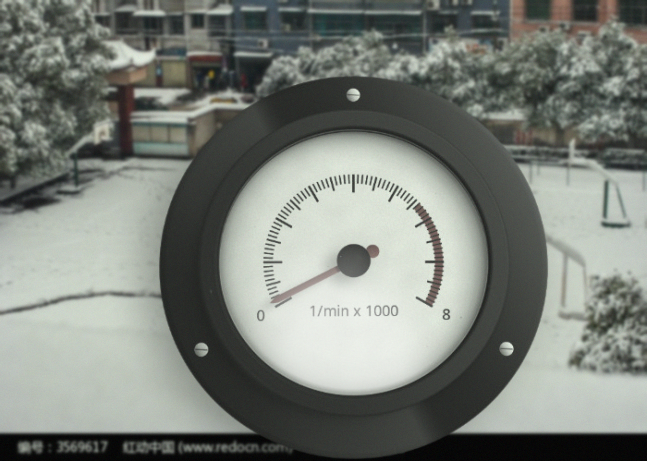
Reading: rpm 100
